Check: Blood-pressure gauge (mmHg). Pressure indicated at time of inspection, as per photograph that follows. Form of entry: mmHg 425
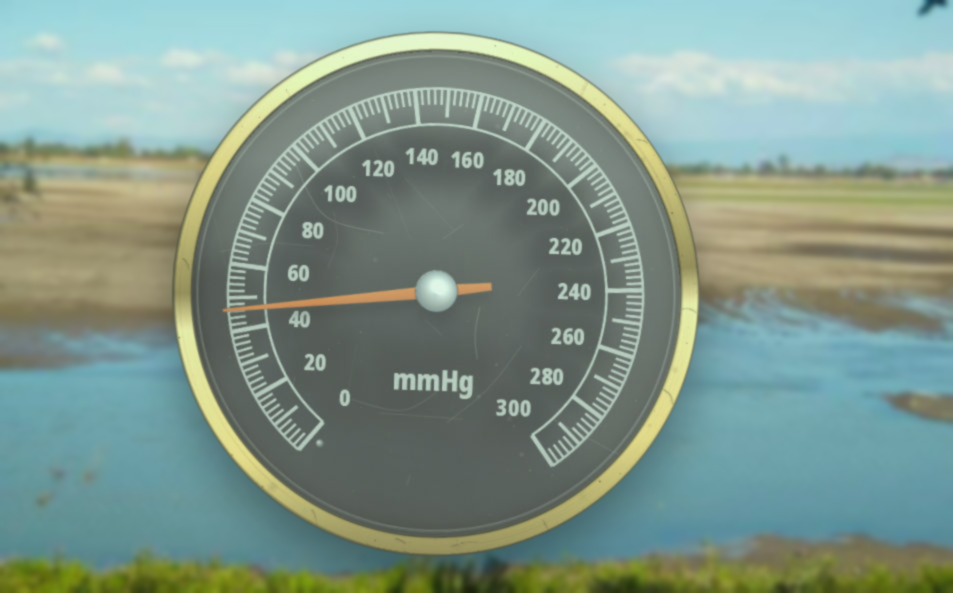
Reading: mmHg 46
